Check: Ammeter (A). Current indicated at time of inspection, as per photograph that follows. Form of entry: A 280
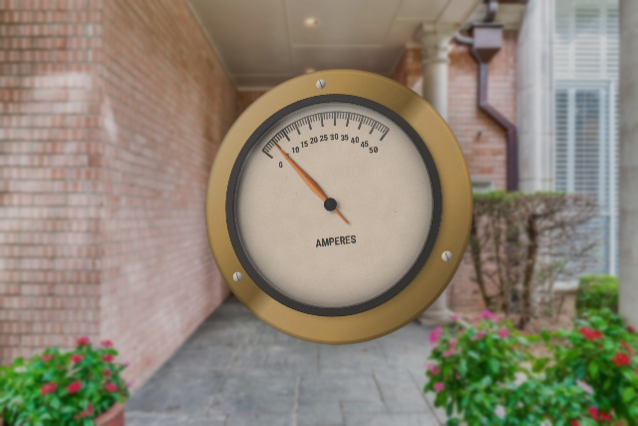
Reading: A 5
